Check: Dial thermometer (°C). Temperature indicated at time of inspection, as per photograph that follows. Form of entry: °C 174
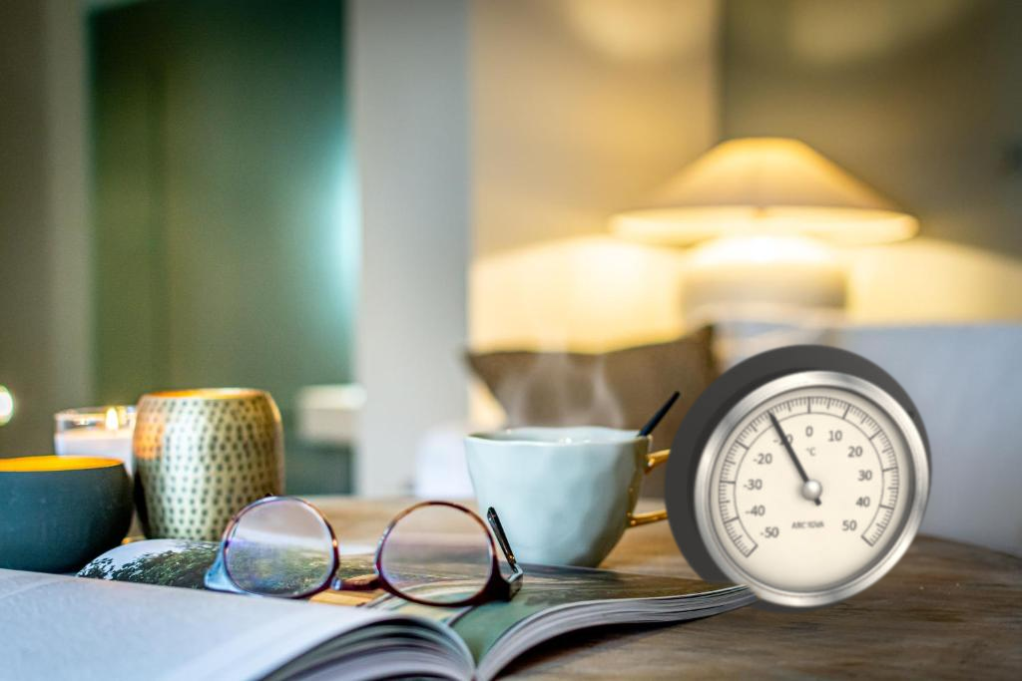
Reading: °C -10
